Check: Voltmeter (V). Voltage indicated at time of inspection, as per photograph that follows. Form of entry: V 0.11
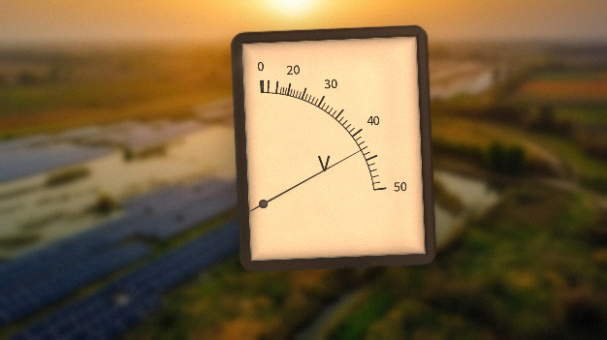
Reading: V 43
